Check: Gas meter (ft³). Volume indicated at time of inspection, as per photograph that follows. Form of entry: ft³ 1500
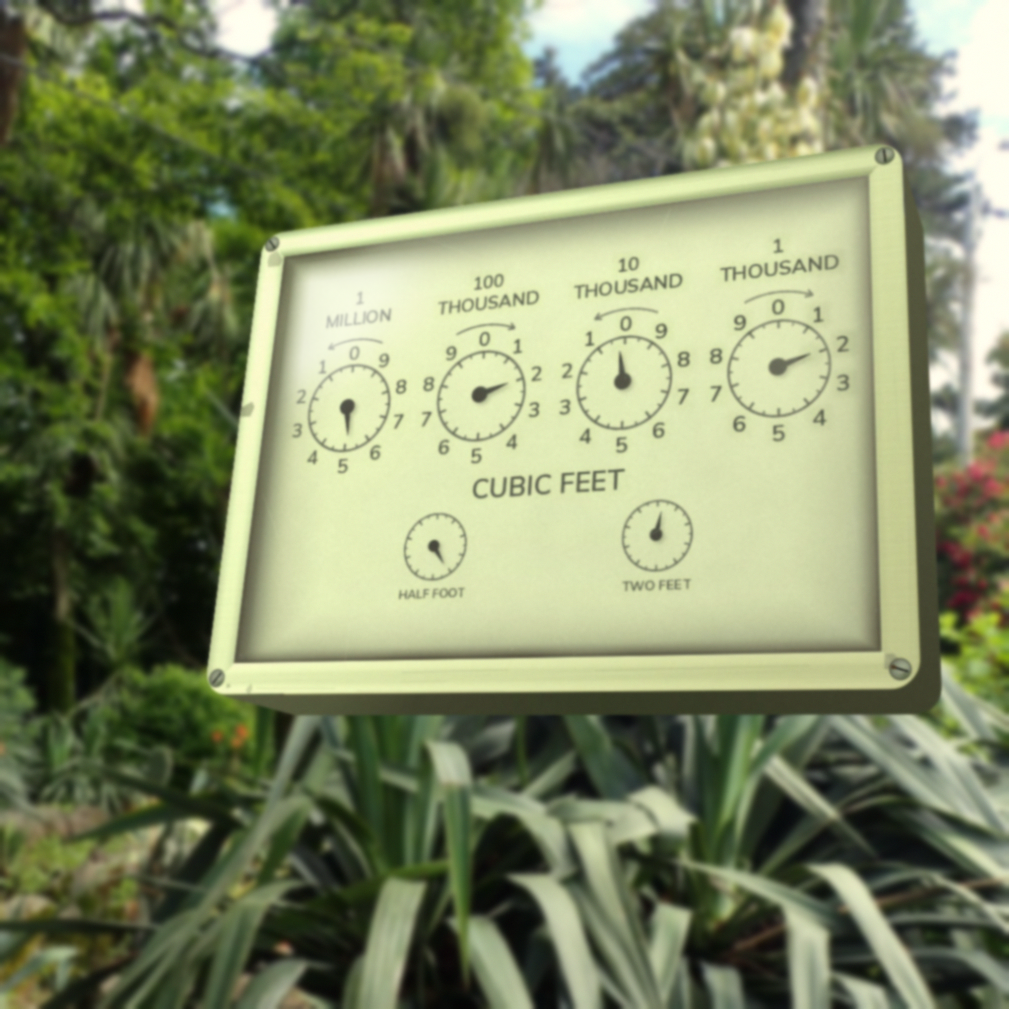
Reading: ft³ 520200
